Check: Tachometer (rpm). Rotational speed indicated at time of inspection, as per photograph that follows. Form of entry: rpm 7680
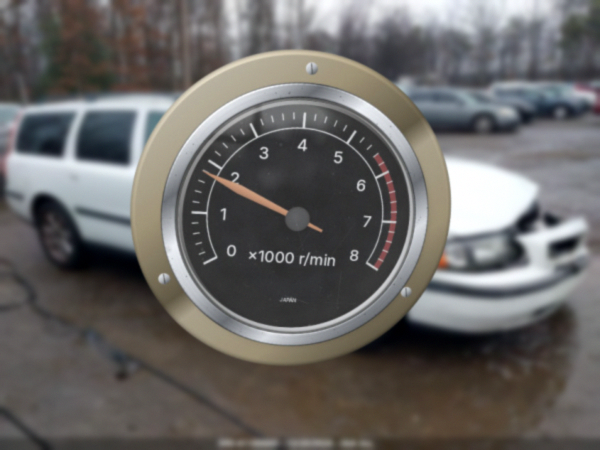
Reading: rpm 1800
